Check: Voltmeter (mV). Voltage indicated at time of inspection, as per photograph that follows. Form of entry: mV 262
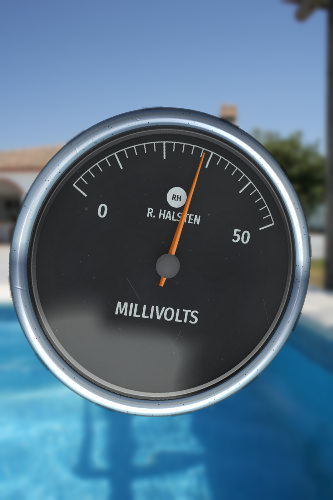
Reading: mV 28
